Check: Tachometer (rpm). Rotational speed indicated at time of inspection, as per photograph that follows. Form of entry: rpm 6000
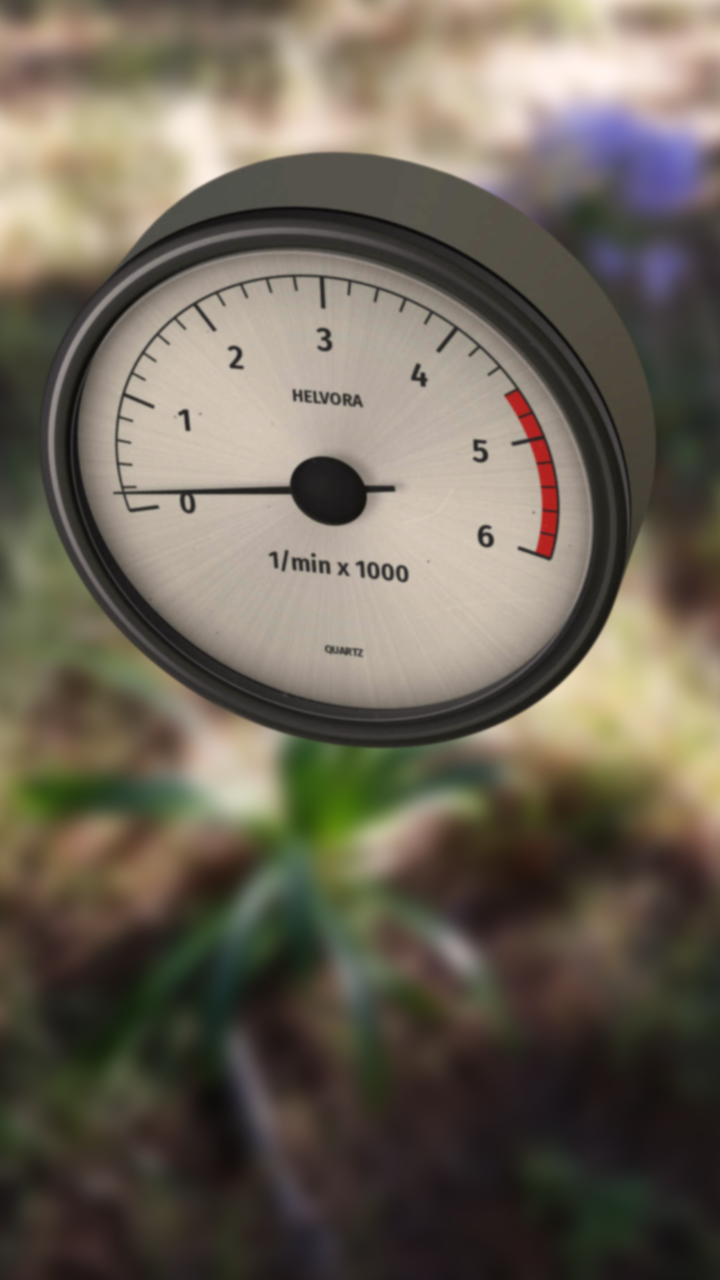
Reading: rpm 200
